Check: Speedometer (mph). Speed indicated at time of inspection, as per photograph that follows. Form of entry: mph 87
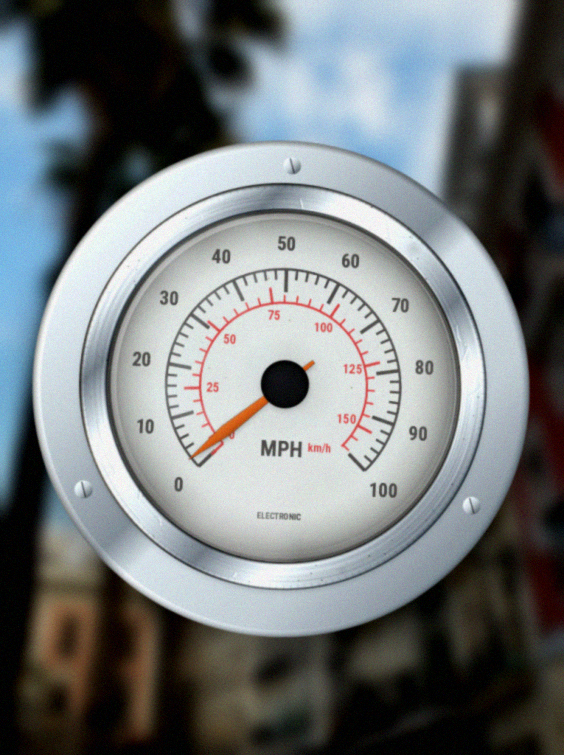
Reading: mph 2
